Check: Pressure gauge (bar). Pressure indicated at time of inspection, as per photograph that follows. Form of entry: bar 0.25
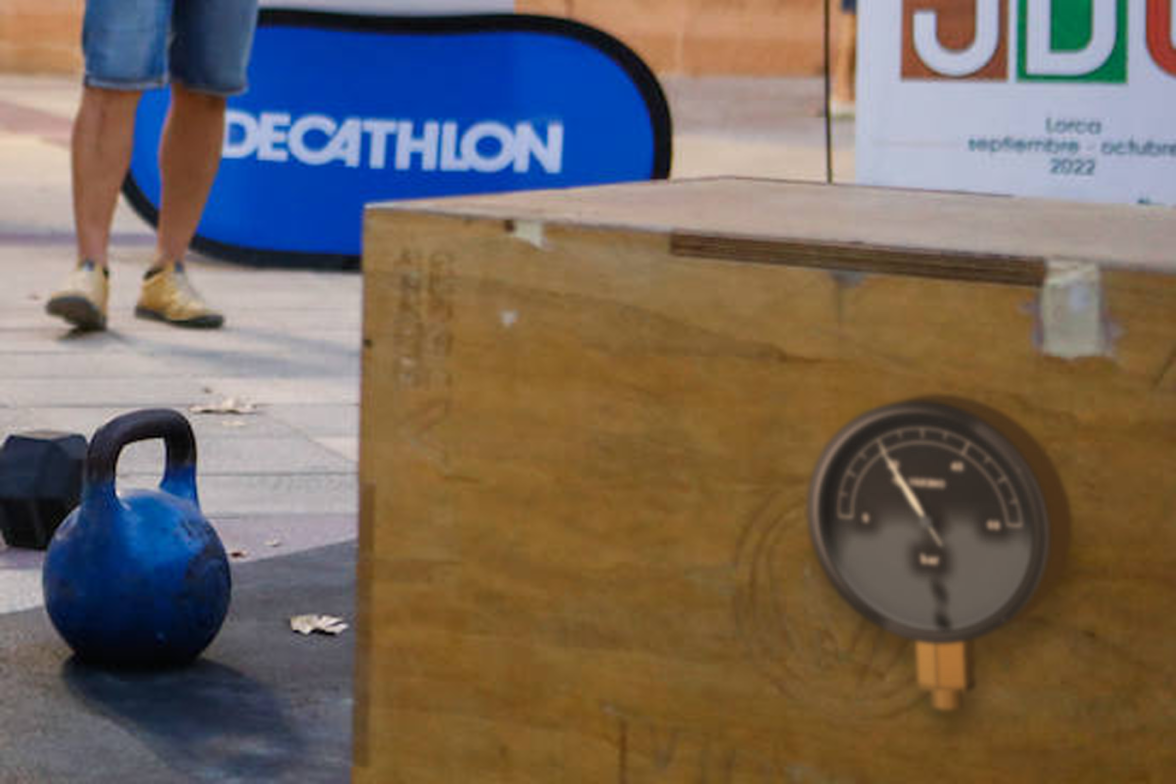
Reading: bar 20
